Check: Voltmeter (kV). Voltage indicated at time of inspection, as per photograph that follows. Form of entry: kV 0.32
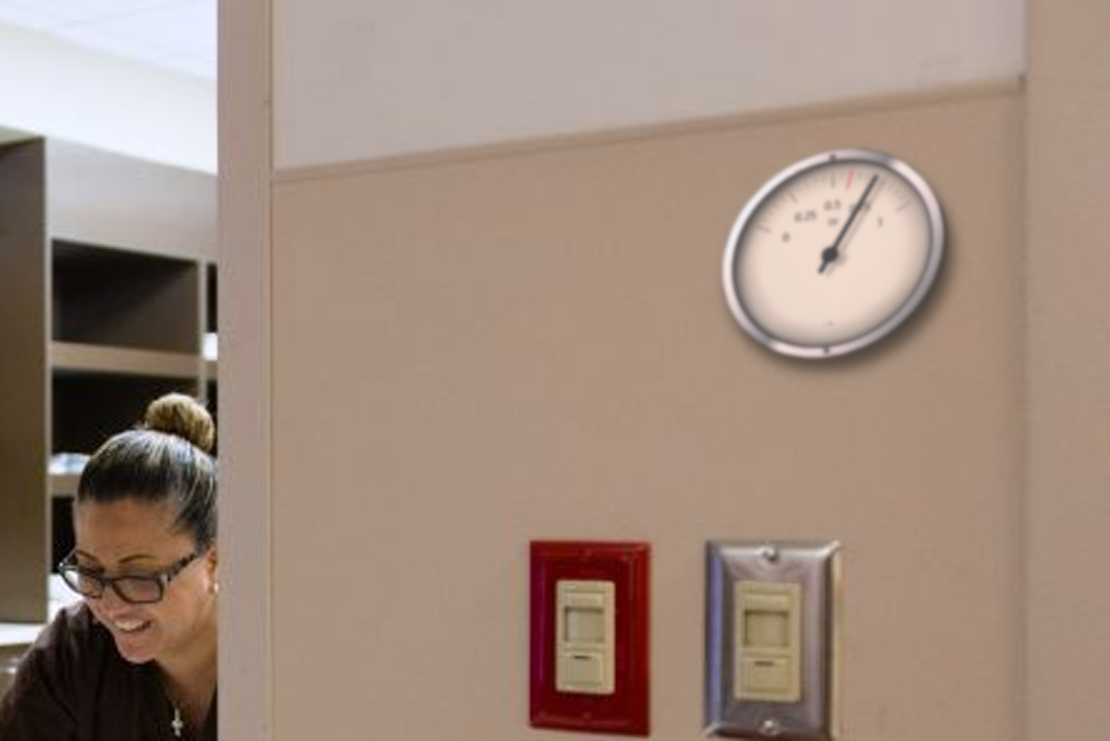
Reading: kV 0.75
